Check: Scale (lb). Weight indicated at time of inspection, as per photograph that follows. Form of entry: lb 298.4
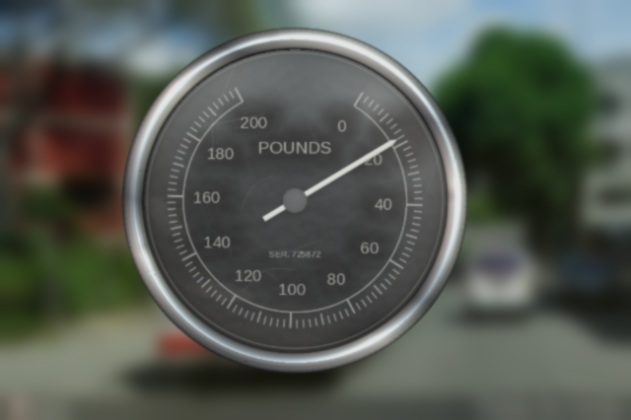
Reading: lb 18
